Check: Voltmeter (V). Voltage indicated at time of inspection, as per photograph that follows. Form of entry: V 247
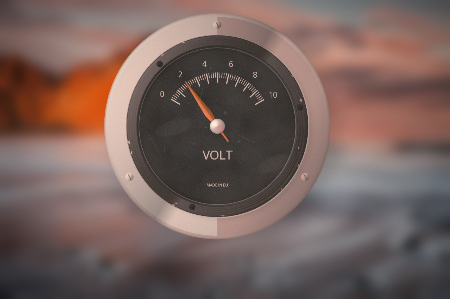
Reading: V 2
